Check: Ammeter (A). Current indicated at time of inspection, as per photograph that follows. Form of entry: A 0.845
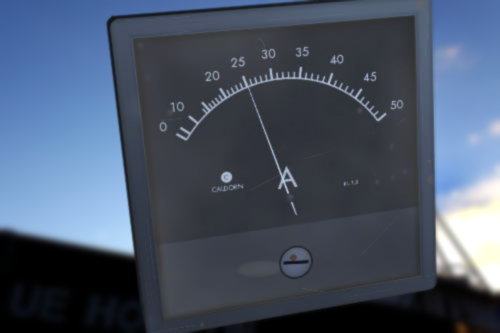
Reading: A 25
